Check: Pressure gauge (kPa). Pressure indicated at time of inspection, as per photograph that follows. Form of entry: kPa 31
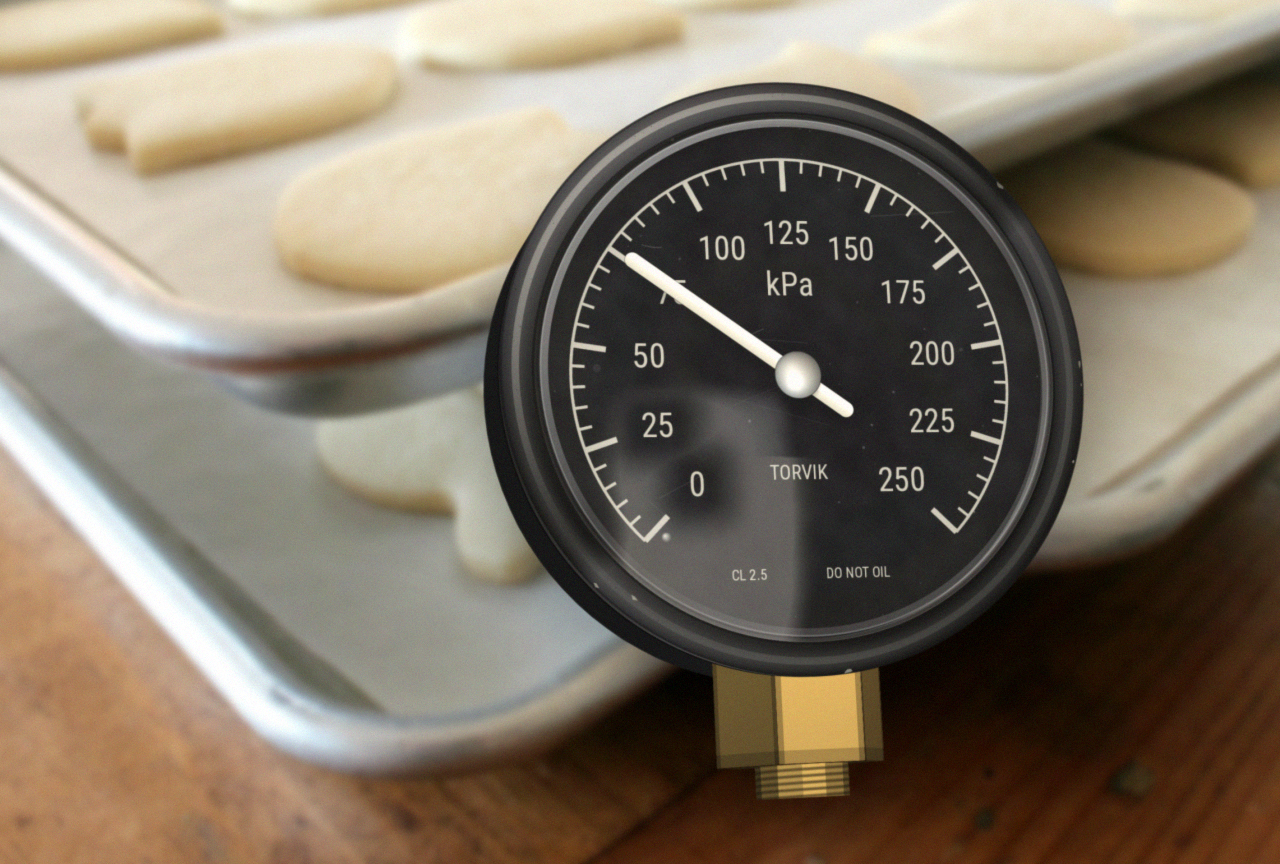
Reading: kPa 75
